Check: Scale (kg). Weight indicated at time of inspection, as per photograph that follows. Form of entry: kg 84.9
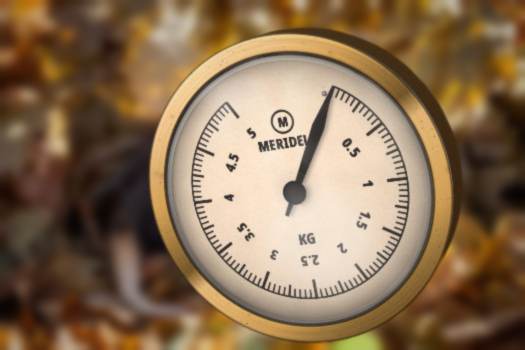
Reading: kg 0
